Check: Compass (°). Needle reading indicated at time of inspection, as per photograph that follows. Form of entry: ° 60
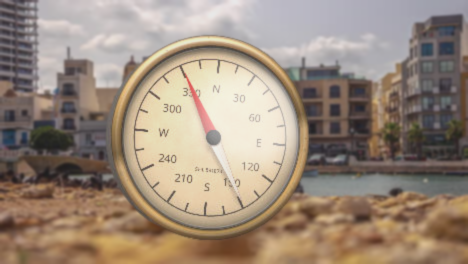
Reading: ° 330
